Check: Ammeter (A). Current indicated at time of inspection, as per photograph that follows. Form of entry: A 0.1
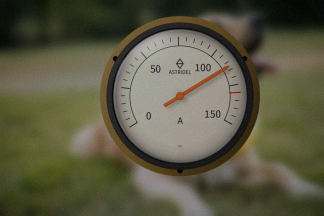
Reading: A 112.5
